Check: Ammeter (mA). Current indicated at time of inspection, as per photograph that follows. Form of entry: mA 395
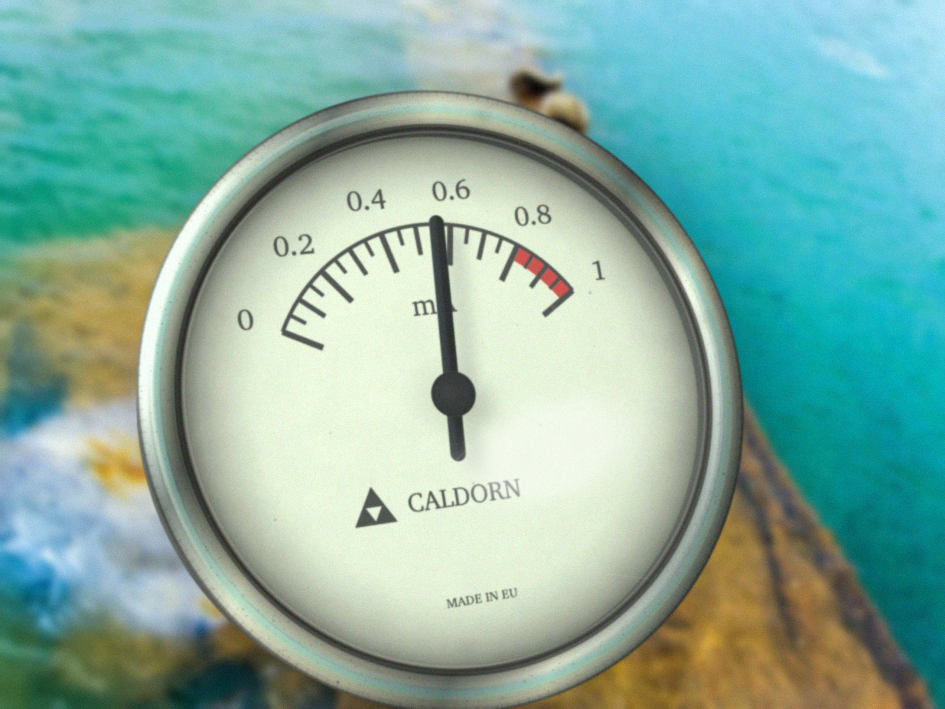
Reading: mA 0.55
